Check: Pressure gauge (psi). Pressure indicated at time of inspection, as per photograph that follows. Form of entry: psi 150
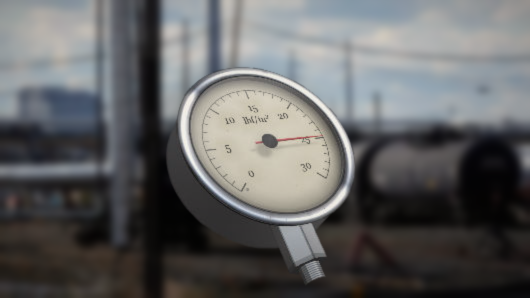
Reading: psi 25
